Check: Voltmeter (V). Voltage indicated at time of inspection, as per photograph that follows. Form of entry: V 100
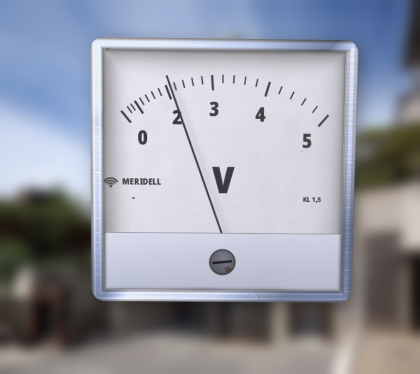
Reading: V 2.1
